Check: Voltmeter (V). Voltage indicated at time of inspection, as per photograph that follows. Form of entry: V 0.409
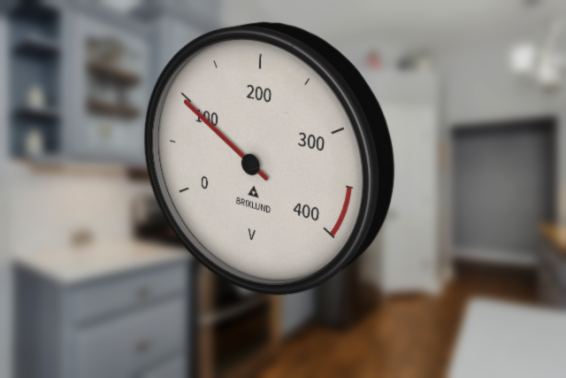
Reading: V 100
